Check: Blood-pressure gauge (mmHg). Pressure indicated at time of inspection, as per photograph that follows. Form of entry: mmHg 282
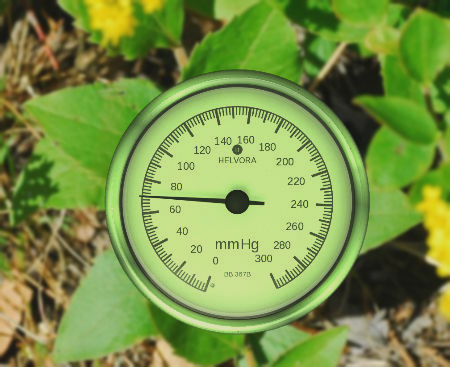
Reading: mmHg 70
